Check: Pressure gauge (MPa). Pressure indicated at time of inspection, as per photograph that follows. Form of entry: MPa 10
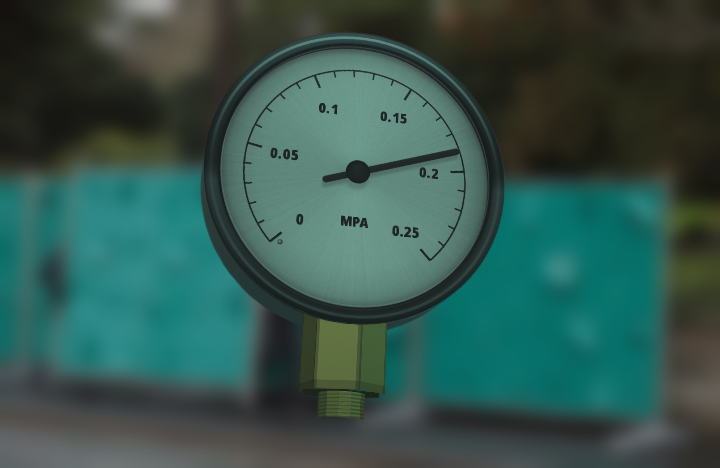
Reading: MPa 0.19
